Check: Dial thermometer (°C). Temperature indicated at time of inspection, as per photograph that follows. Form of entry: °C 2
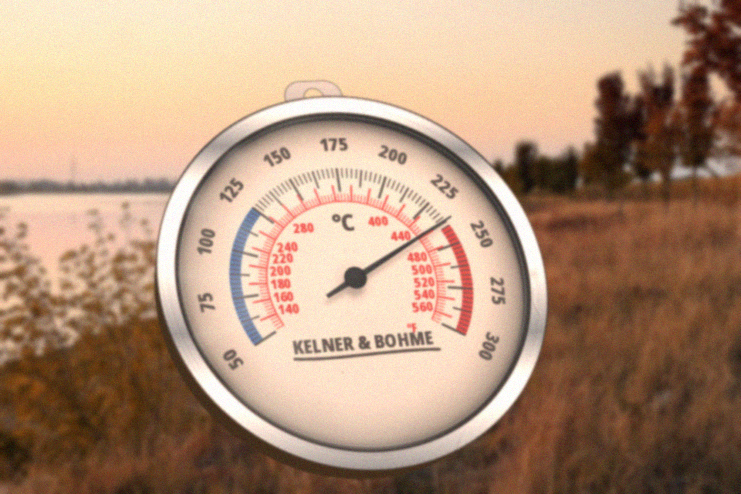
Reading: °C 237.5
